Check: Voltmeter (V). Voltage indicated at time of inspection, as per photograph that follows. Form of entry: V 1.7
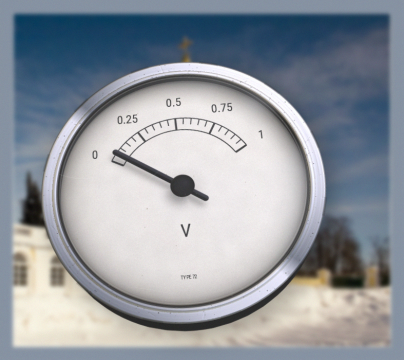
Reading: V 0.05
